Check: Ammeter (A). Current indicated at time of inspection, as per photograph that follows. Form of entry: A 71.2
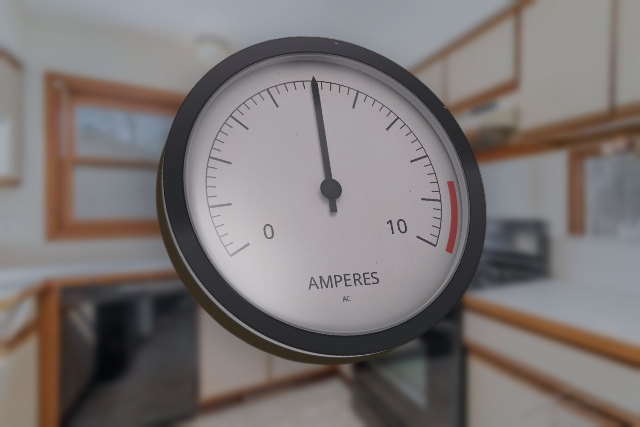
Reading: A 5
